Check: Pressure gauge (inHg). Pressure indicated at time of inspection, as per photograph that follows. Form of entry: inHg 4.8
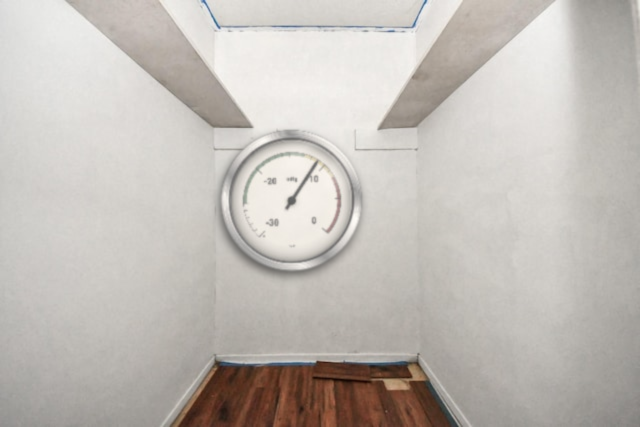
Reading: inHg -11
